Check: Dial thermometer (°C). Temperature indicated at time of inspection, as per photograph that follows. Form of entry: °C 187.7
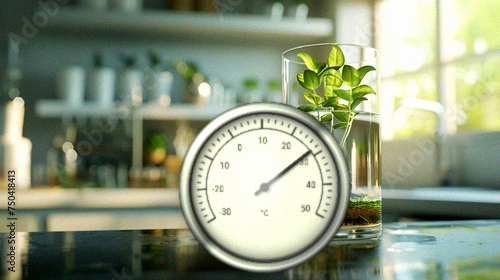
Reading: °C 28
